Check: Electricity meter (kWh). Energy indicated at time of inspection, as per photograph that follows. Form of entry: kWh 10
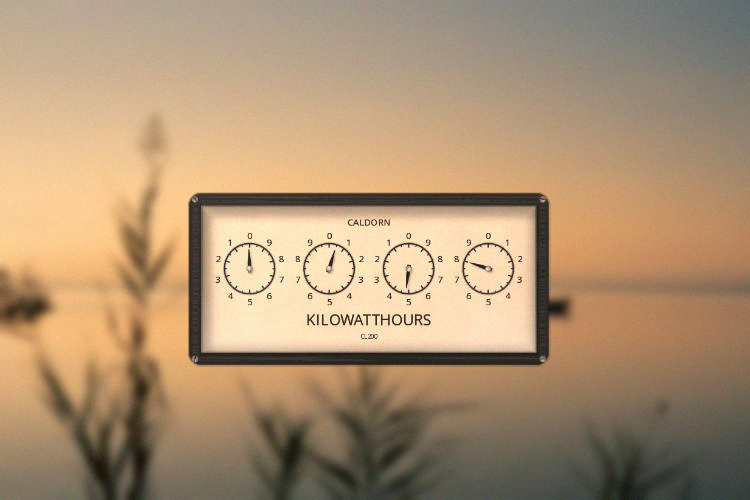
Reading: kWh 48
